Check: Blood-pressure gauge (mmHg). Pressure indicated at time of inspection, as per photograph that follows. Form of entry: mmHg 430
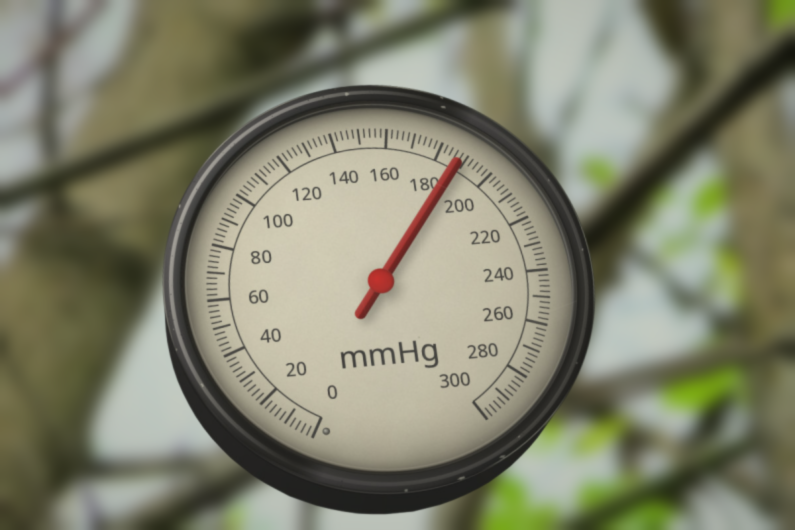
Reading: mmHg 188
